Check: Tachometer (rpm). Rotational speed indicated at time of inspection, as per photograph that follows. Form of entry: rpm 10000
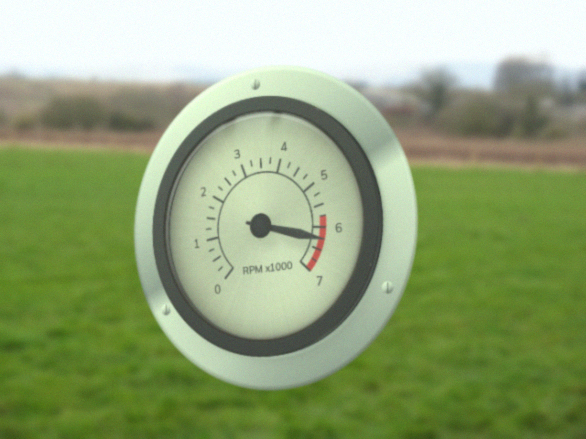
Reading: rpm 6250
